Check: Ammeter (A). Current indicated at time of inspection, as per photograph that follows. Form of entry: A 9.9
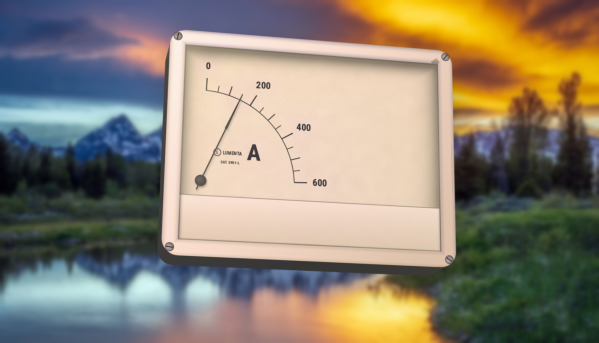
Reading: A 150
